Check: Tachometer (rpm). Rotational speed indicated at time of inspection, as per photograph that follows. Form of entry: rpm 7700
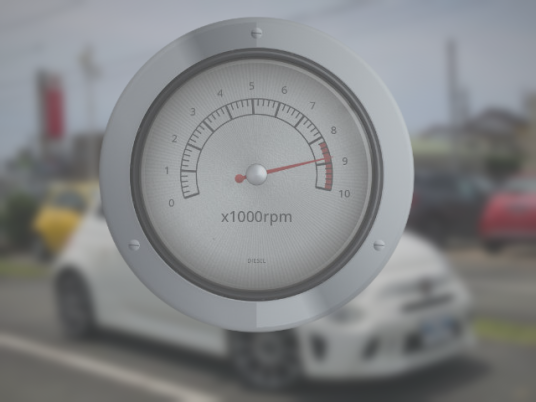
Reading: rpm 8800
